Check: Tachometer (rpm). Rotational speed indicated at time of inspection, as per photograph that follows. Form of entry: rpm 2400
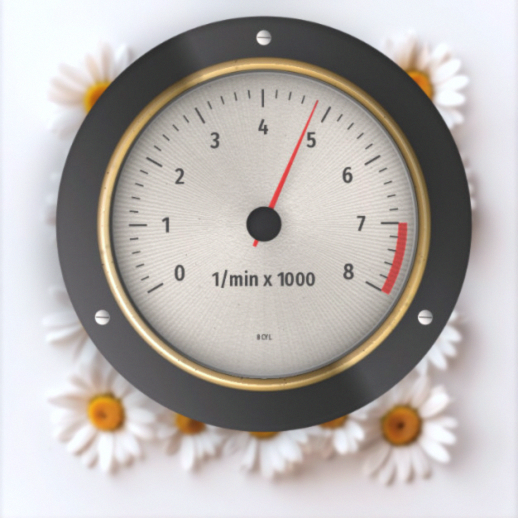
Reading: rpm 4800
